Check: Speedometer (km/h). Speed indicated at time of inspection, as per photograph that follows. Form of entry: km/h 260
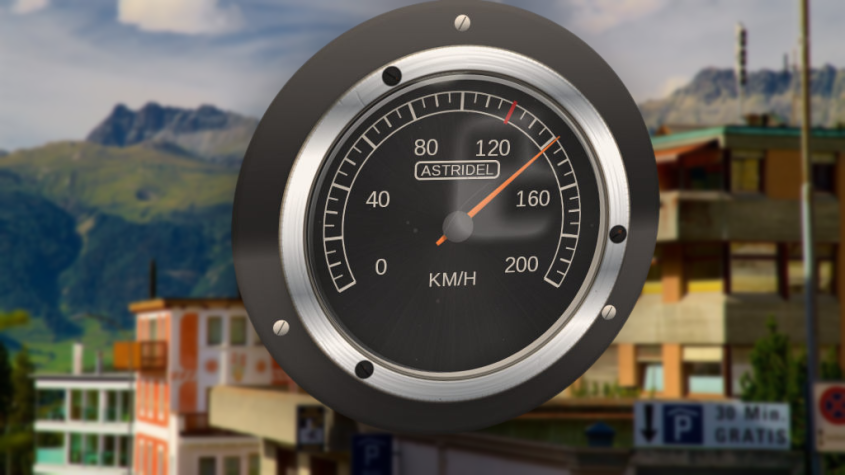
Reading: km/h 140
